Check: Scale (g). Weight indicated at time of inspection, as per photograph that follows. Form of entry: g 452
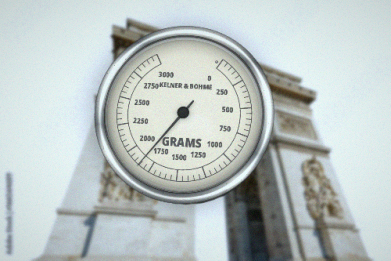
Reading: g 1850
